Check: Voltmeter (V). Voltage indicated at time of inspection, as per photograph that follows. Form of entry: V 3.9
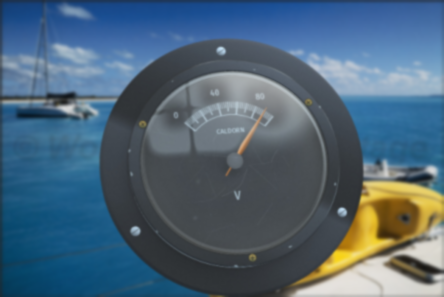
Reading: V 90
